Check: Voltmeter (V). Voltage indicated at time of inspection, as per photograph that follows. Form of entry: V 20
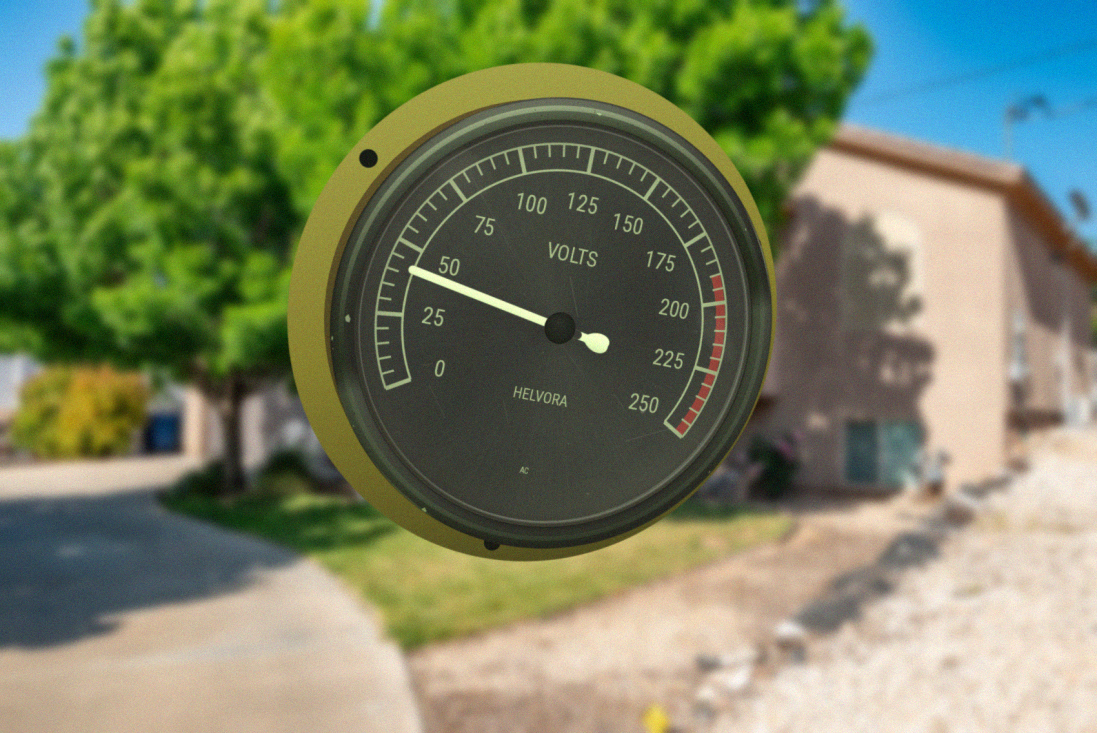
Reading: V 42.5
